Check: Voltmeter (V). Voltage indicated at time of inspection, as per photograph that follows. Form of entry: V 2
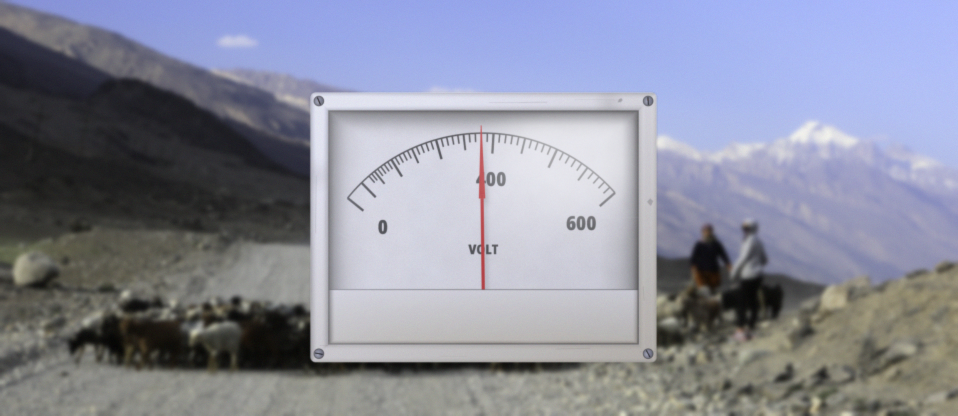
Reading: V 380
